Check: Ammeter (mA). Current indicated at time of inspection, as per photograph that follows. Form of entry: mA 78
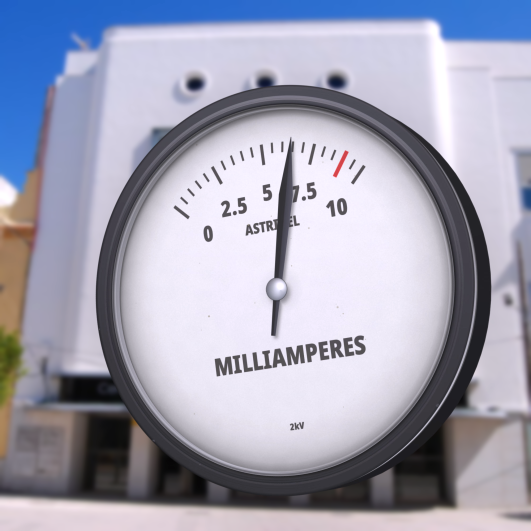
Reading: mA 6.5
